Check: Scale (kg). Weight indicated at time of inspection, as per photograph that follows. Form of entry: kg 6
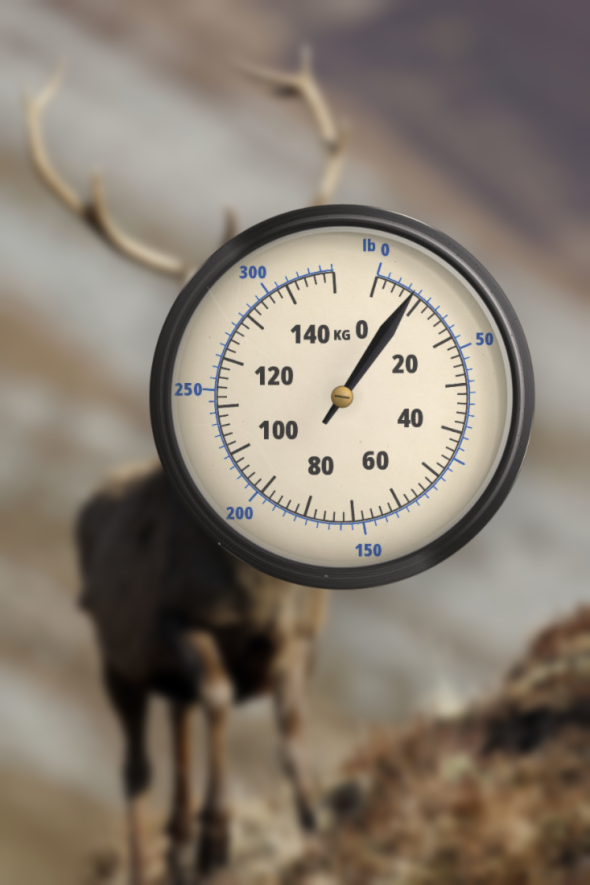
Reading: kg 8
